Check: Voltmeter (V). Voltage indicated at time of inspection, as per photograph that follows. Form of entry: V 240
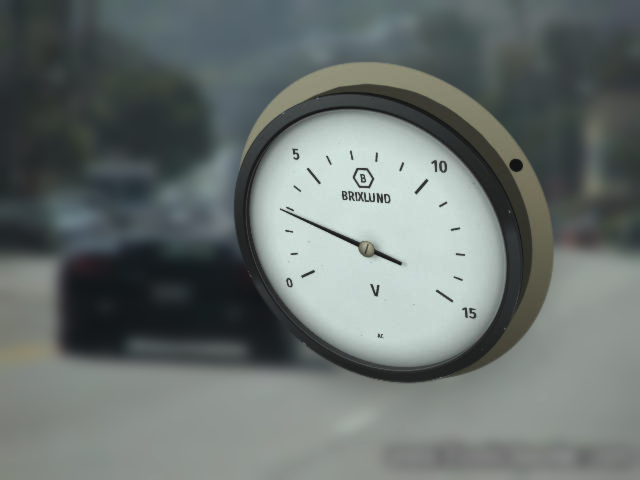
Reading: V 3
